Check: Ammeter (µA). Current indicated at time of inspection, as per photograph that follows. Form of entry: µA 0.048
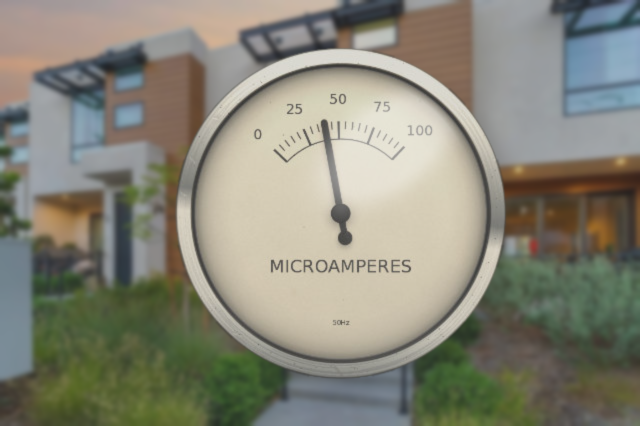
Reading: µA 40
